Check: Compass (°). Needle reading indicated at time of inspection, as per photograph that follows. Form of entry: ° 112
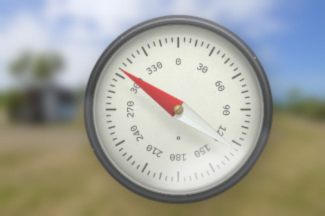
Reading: ° 305
